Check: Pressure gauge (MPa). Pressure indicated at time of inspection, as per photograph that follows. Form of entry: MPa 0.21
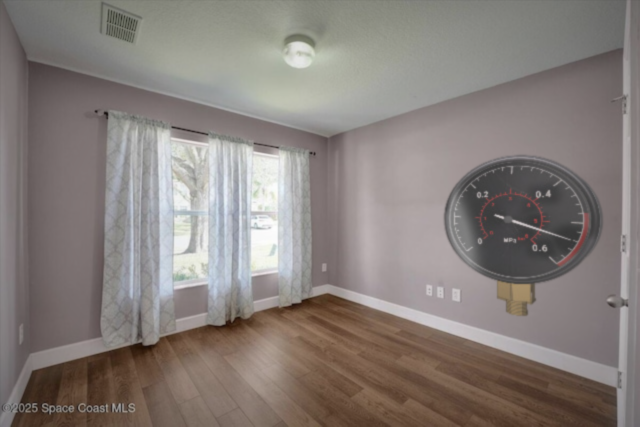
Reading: MPa 0.54
